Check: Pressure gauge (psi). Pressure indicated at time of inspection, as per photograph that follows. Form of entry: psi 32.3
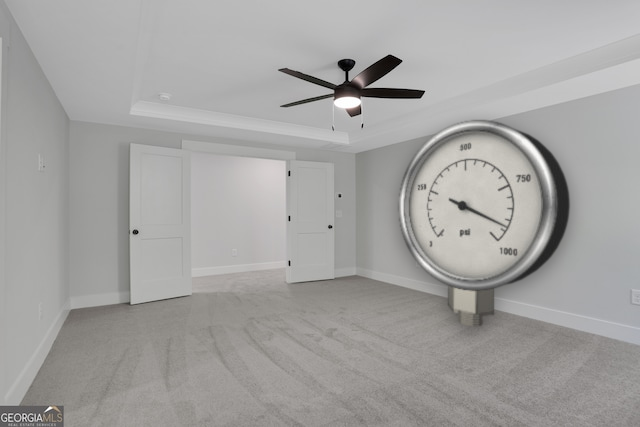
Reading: psi 925
